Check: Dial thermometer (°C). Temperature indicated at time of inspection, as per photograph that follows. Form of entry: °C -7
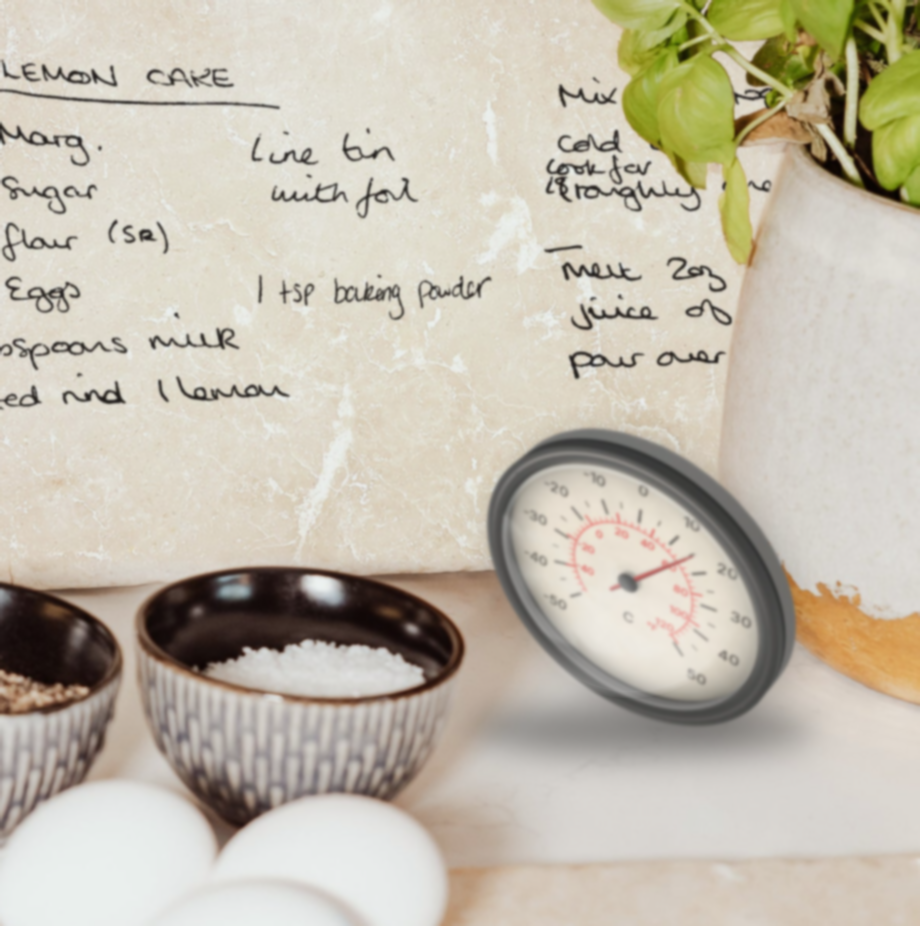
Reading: °C 15
